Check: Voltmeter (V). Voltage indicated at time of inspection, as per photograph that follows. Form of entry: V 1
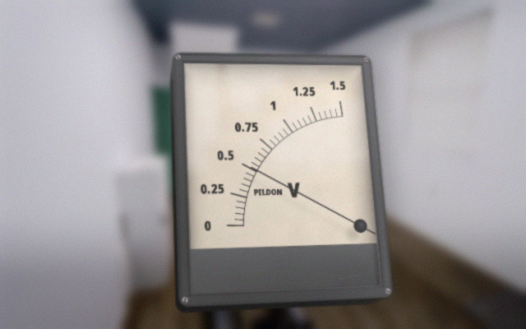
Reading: V 0.5
